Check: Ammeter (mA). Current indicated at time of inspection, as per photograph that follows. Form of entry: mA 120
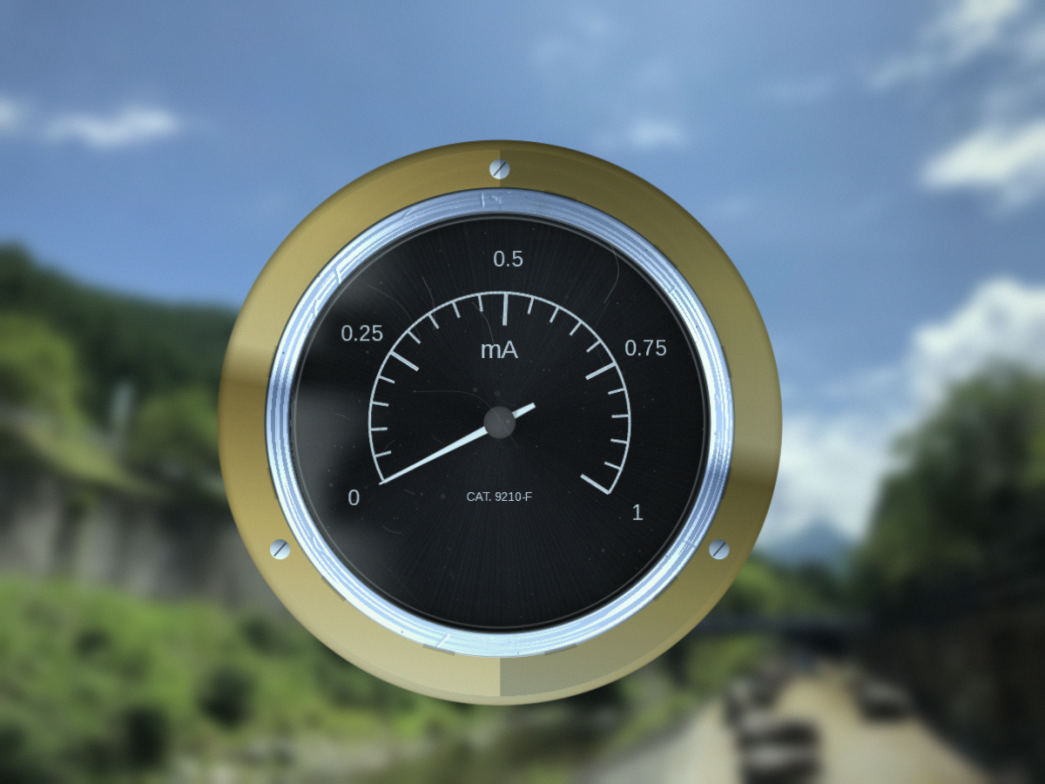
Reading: mA 0
